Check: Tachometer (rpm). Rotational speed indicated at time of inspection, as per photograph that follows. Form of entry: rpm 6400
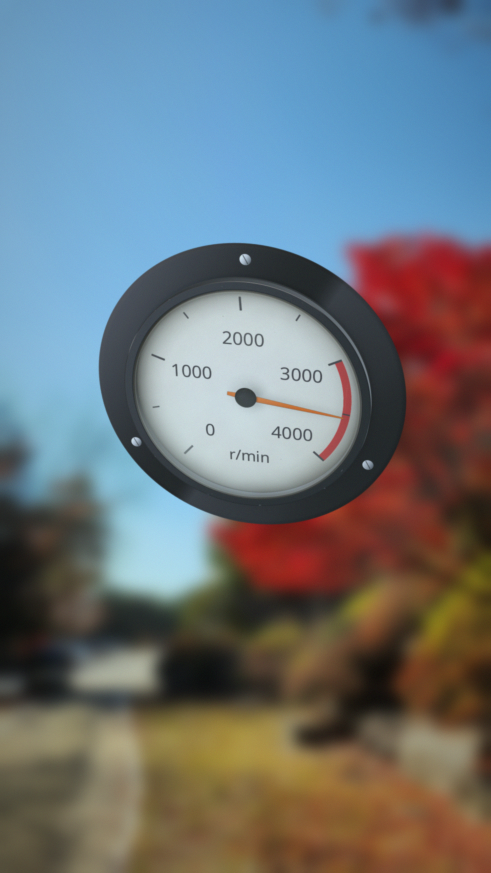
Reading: rpm 3500
